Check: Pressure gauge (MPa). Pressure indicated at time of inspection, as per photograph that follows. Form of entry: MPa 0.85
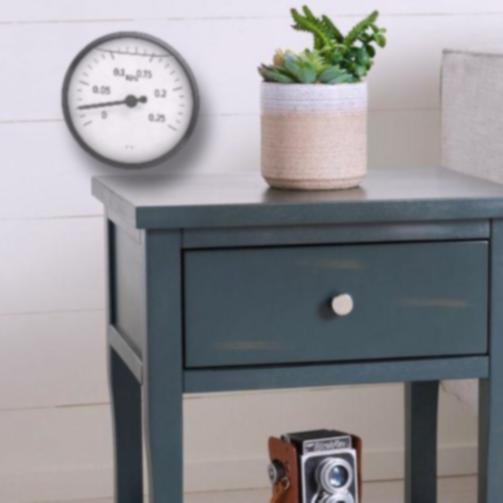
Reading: MPa 0.02
